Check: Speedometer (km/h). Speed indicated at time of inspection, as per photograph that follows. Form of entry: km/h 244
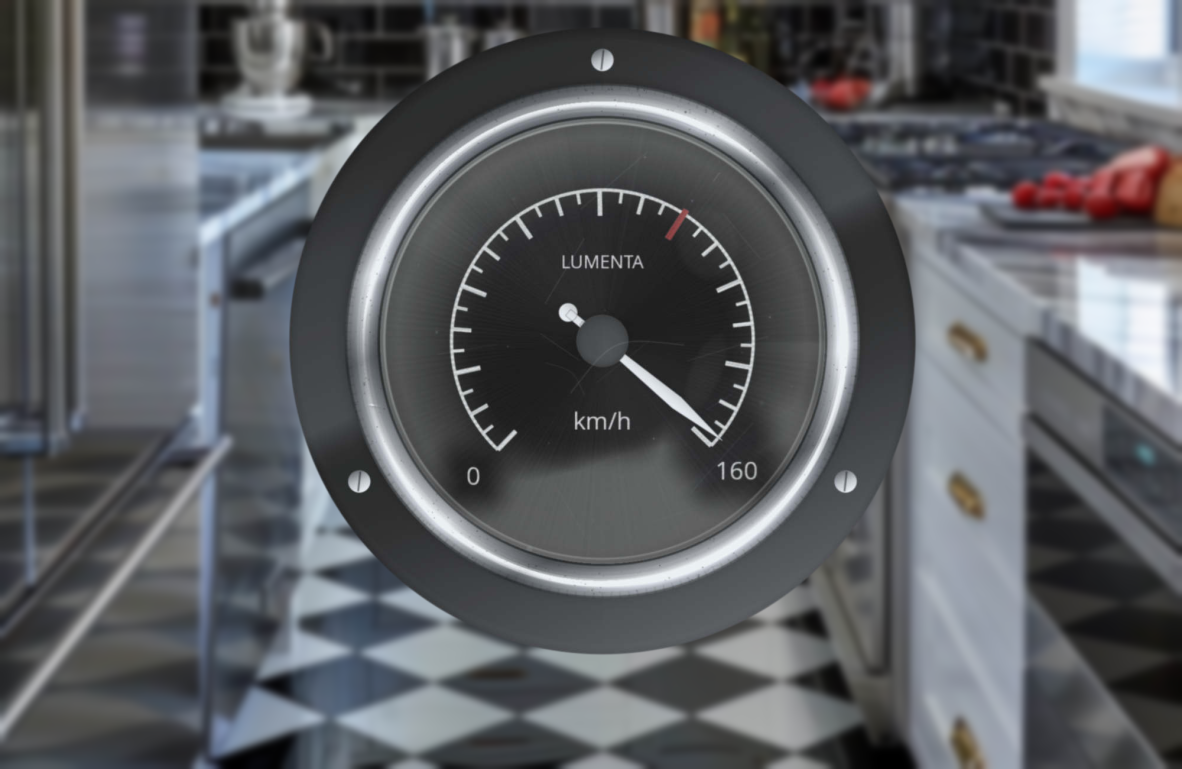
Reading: km/h 157.5
